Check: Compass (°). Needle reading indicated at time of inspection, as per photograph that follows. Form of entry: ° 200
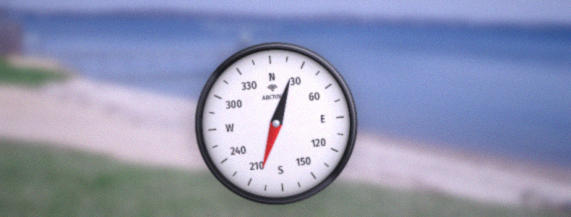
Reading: ° 202.5
